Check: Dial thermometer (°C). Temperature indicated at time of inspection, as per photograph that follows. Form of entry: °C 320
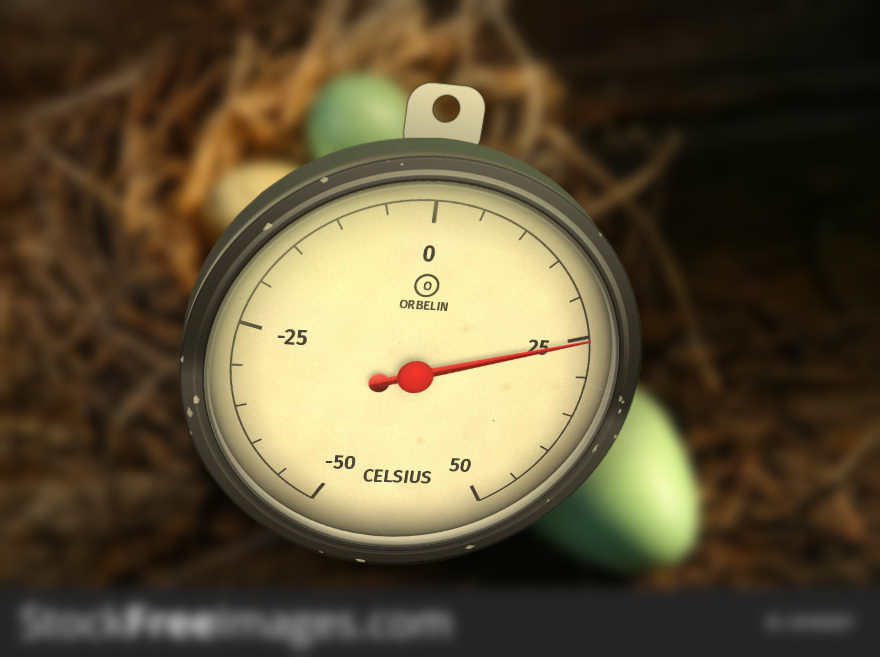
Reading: °C 25
